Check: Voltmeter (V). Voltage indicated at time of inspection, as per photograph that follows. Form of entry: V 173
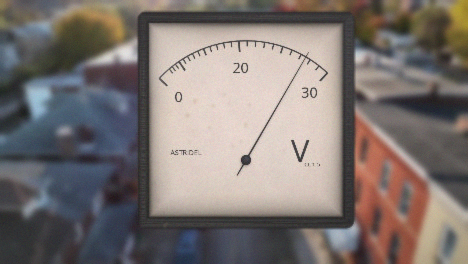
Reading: V 27.5
